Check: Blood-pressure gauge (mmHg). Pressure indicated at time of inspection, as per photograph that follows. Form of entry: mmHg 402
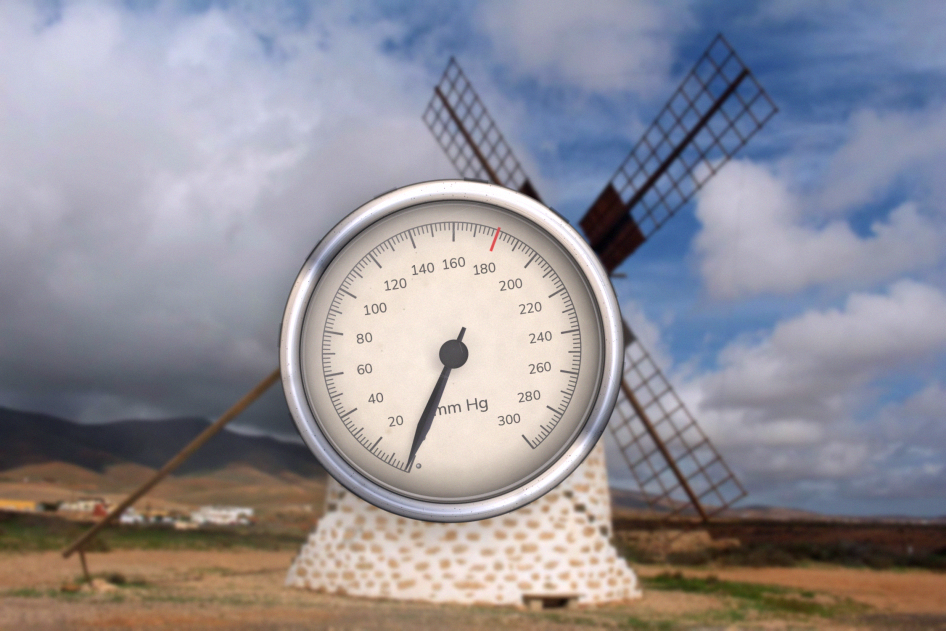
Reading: mmHg 2
